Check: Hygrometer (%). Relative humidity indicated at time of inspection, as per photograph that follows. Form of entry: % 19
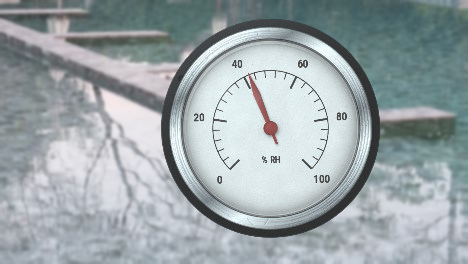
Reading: % 42
